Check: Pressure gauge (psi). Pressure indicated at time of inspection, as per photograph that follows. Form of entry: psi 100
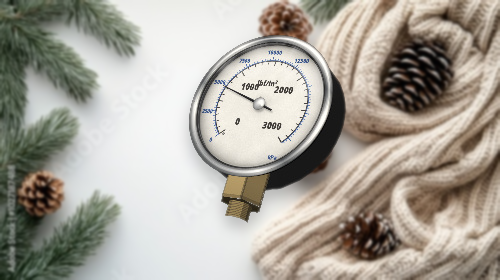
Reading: psi 700
